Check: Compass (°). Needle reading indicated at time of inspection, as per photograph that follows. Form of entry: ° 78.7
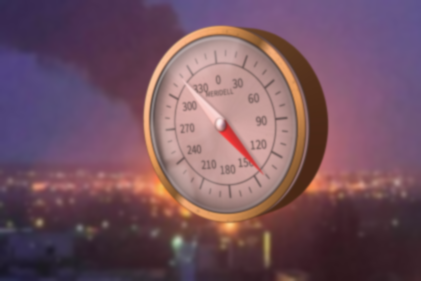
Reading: ° 140
